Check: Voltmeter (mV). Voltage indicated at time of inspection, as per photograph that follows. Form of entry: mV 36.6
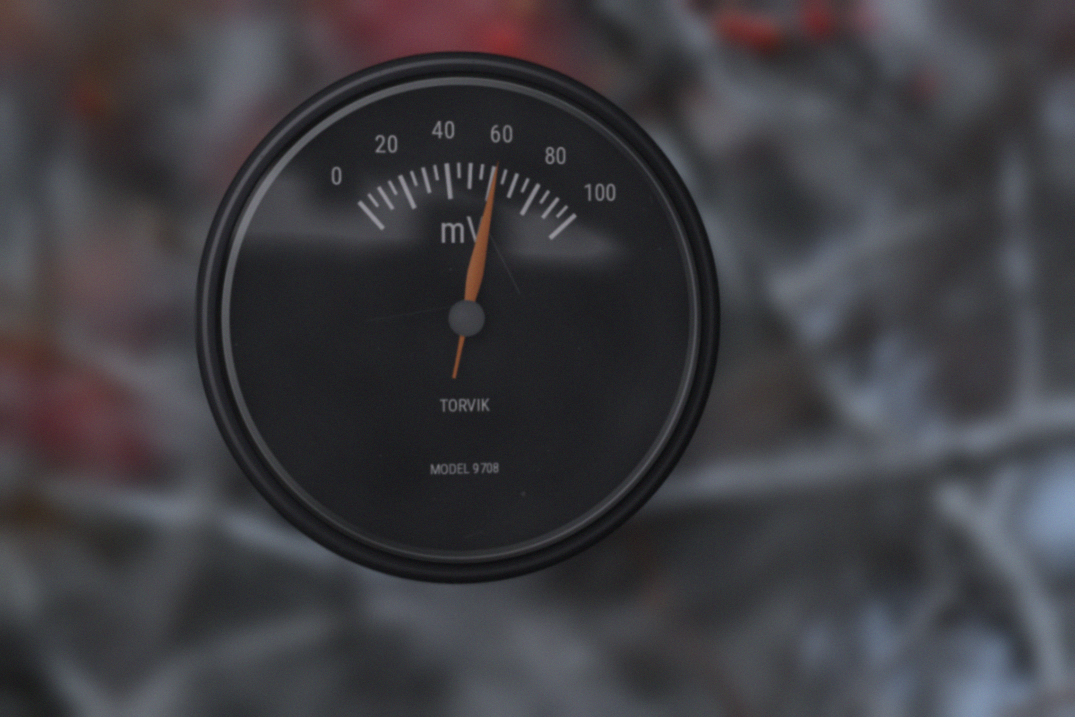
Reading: mV 60
